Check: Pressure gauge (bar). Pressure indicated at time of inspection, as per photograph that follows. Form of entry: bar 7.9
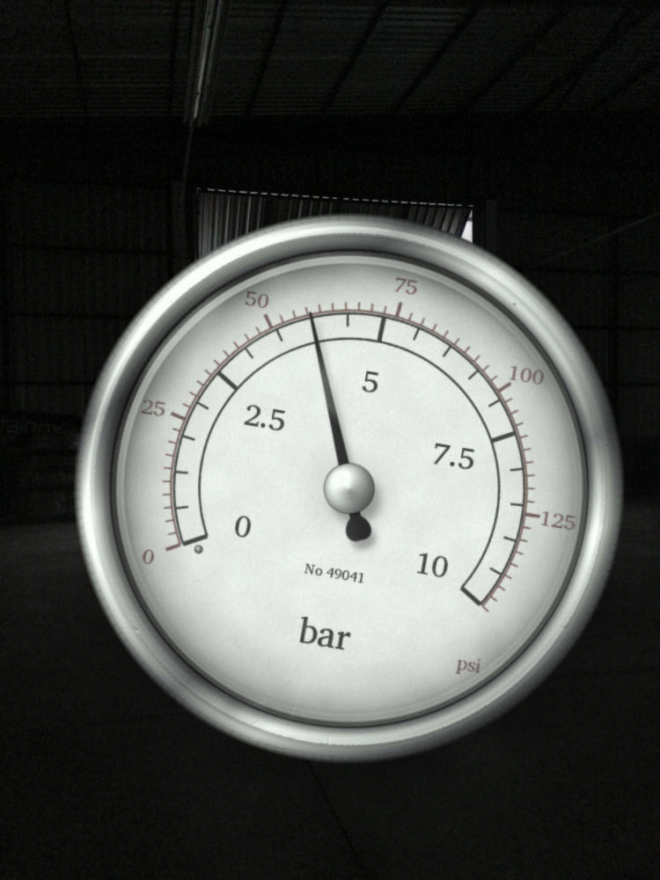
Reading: bar 4
